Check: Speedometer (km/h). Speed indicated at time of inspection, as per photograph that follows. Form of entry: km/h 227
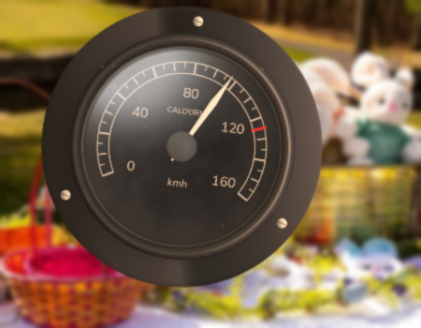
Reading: km/h 97.5
